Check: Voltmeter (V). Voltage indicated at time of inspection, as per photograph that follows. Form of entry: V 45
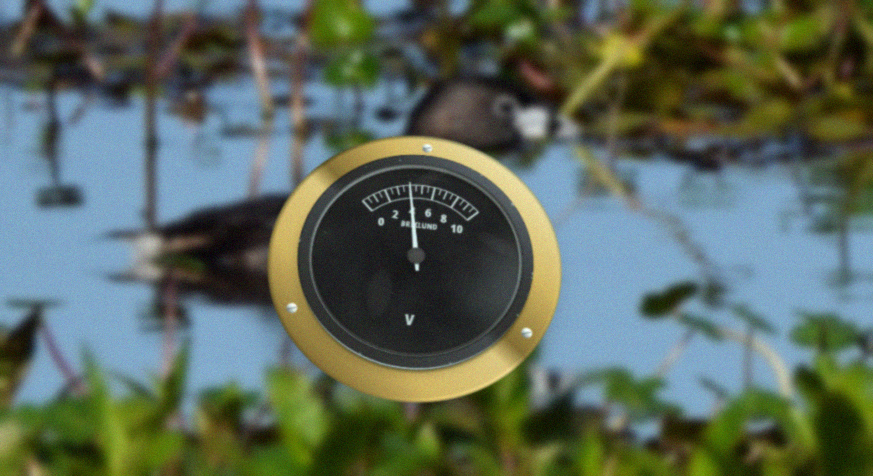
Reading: V 4
